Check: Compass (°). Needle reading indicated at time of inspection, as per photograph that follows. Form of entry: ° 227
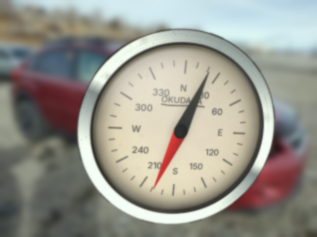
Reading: ° 200
